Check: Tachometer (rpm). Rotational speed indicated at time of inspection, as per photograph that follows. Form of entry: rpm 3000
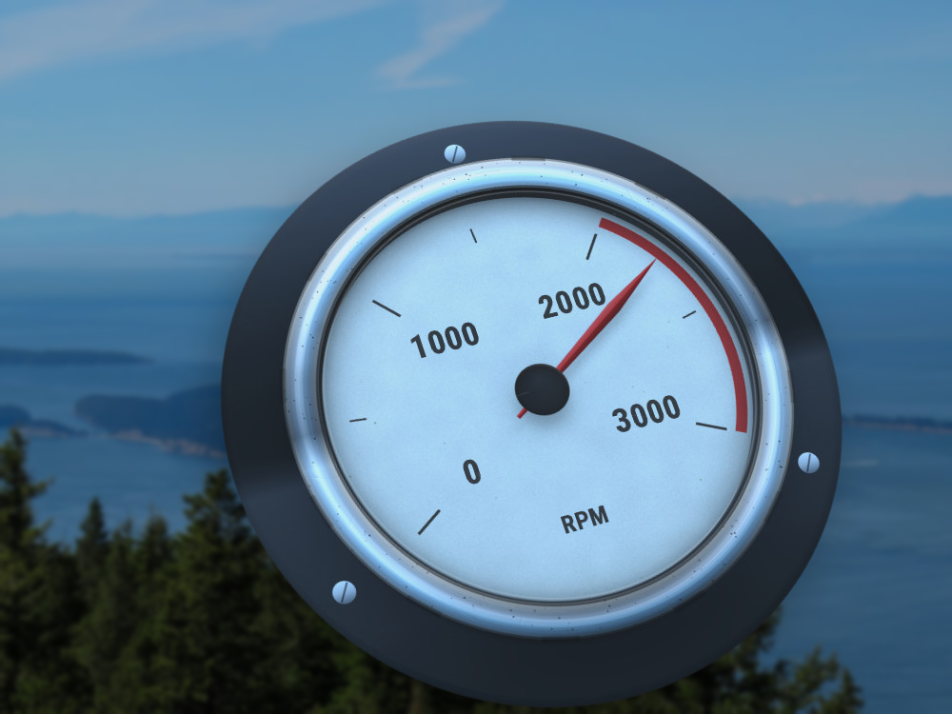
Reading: rpm 2250
